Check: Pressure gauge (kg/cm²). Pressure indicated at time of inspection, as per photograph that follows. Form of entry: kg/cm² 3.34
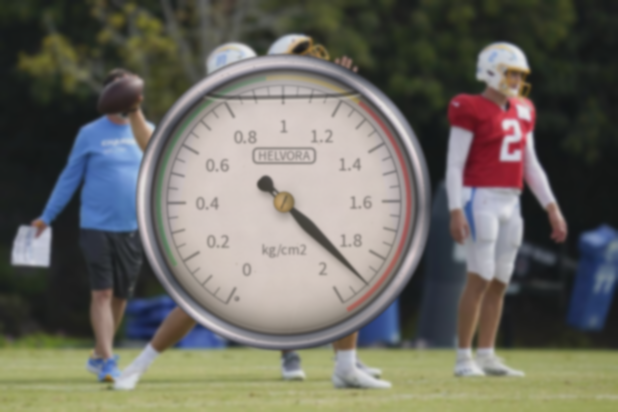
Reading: kg/cm² 1.9
